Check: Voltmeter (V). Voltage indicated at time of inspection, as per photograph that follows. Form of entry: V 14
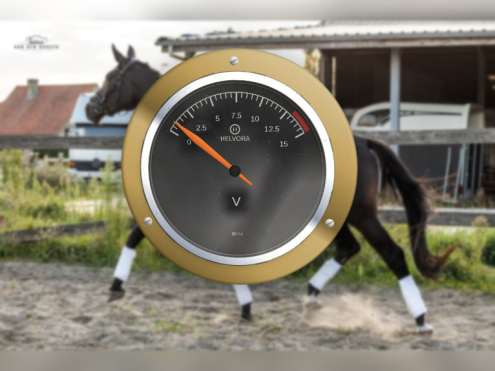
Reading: V 1
